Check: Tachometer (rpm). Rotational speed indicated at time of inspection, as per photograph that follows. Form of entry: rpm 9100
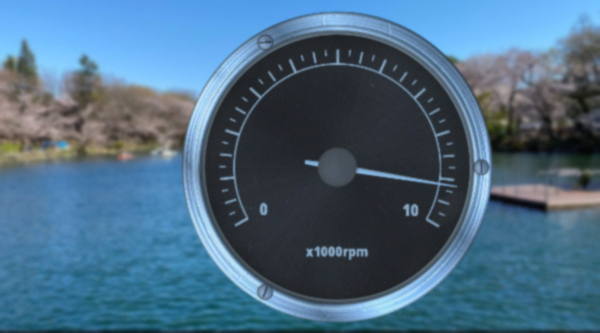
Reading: rpm 9125
